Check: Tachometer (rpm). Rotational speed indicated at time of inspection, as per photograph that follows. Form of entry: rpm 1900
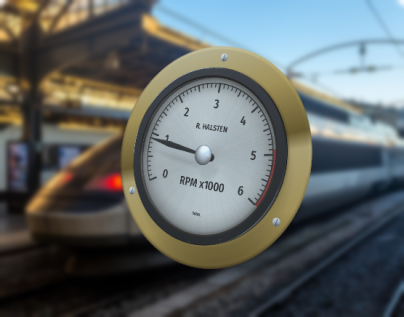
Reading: rpm 900
